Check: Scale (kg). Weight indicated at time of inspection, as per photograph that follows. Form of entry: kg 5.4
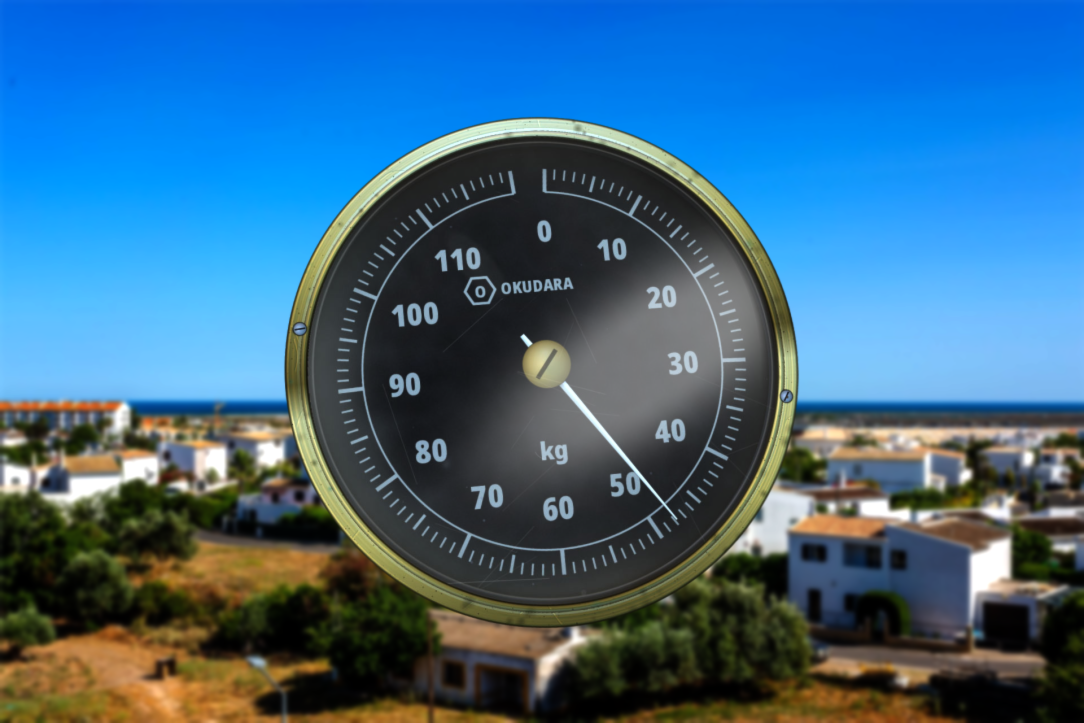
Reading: kg 48
